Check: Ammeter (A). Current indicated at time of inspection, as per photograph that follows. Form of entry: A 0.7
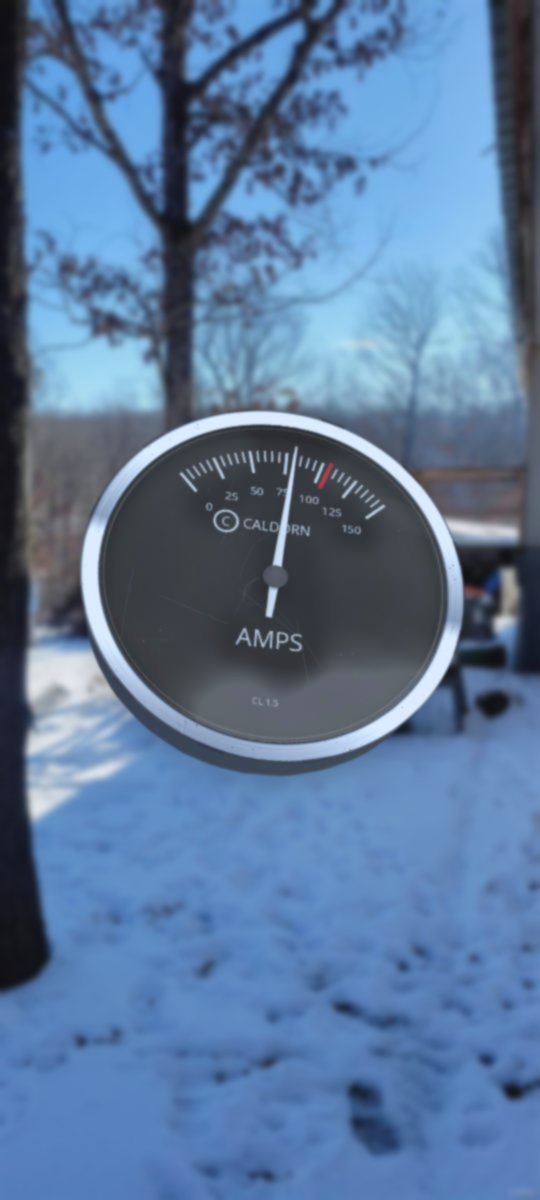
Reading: A 80
